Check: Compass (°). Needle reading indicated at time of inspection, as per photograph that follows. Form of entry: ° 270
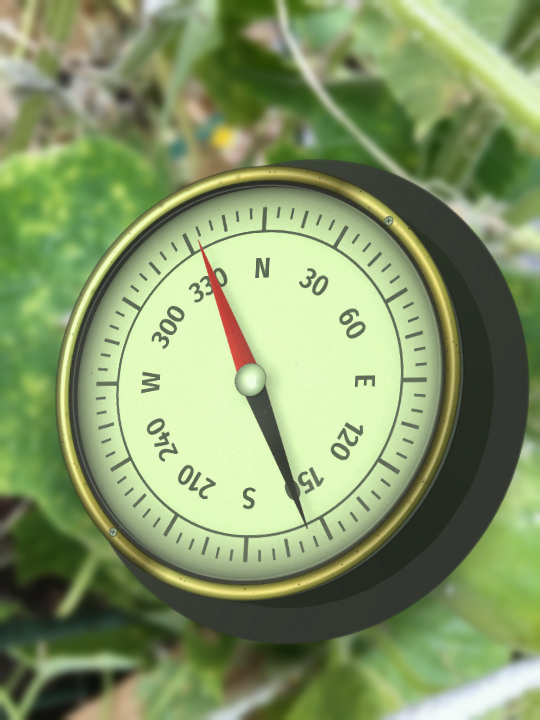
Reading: ° 335
